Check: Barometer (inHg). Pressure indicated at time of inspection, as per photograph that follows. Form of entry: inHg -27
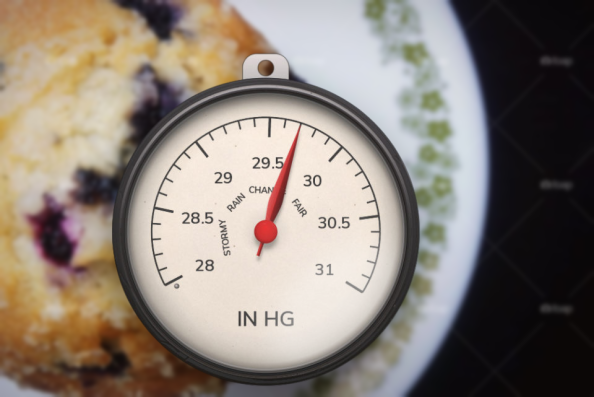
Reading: inHg 29.7
